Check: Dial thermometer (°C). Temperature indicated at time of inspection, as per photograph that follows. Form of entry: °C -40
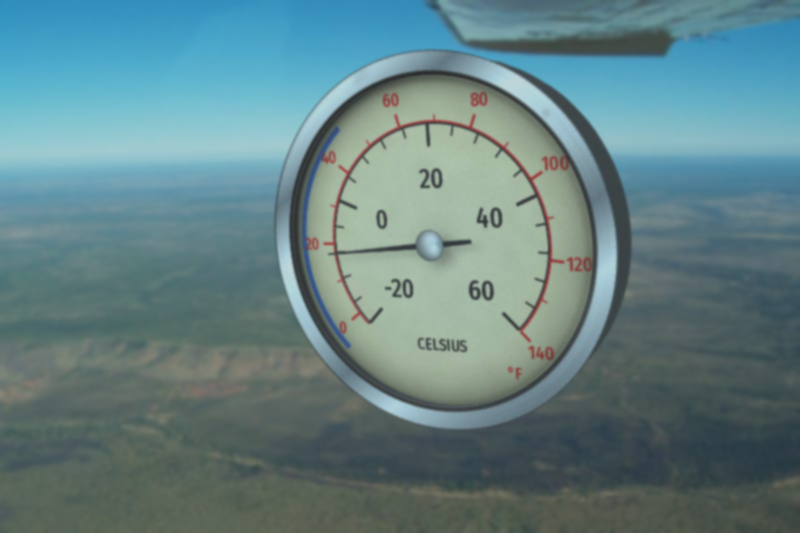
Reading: °C -8
